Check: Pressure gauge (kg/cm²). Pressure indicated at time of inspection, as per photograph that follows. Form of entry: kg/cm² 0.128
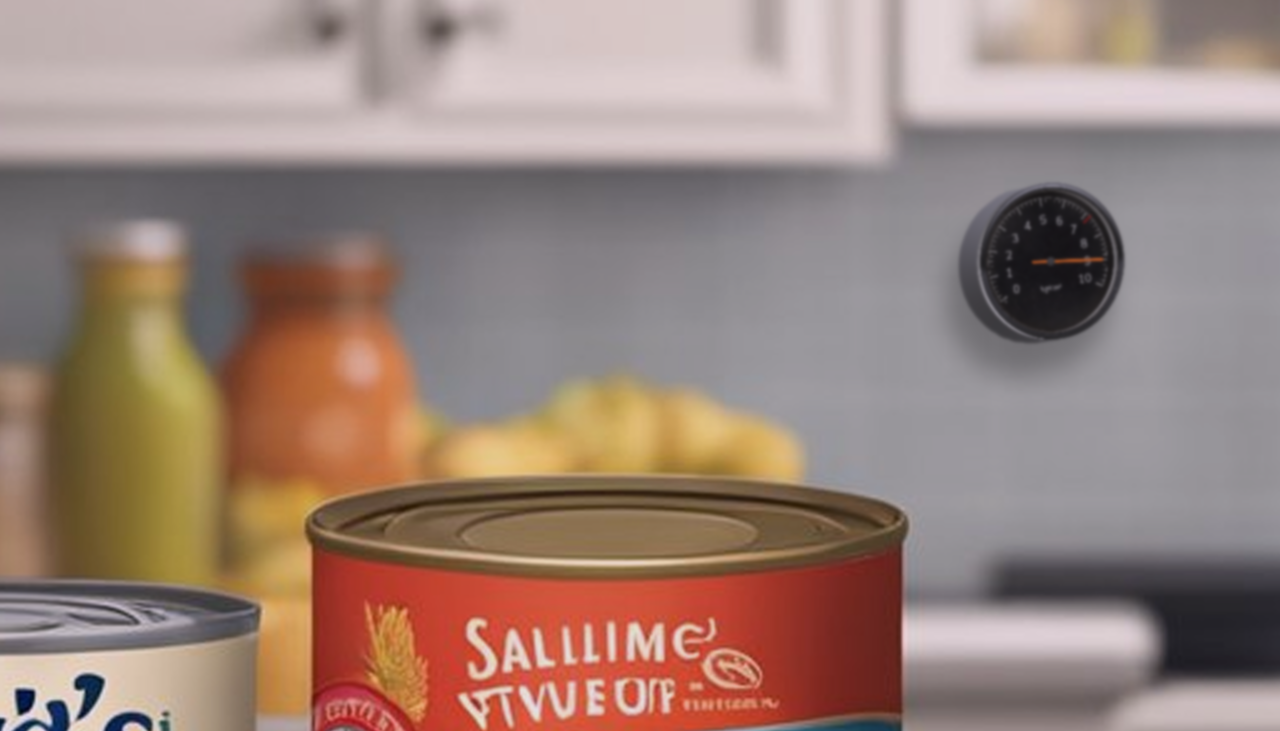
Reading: kg/cm² 9
